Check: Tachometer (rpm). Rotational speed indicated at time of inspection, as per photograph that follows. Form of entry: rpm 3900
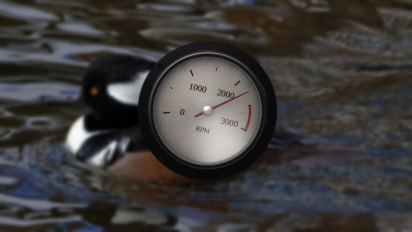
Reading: rpm 2250
